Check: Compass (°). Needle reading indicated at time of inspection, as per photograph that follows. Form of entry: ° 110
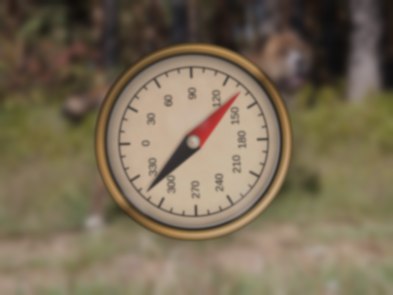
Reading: ° 135
